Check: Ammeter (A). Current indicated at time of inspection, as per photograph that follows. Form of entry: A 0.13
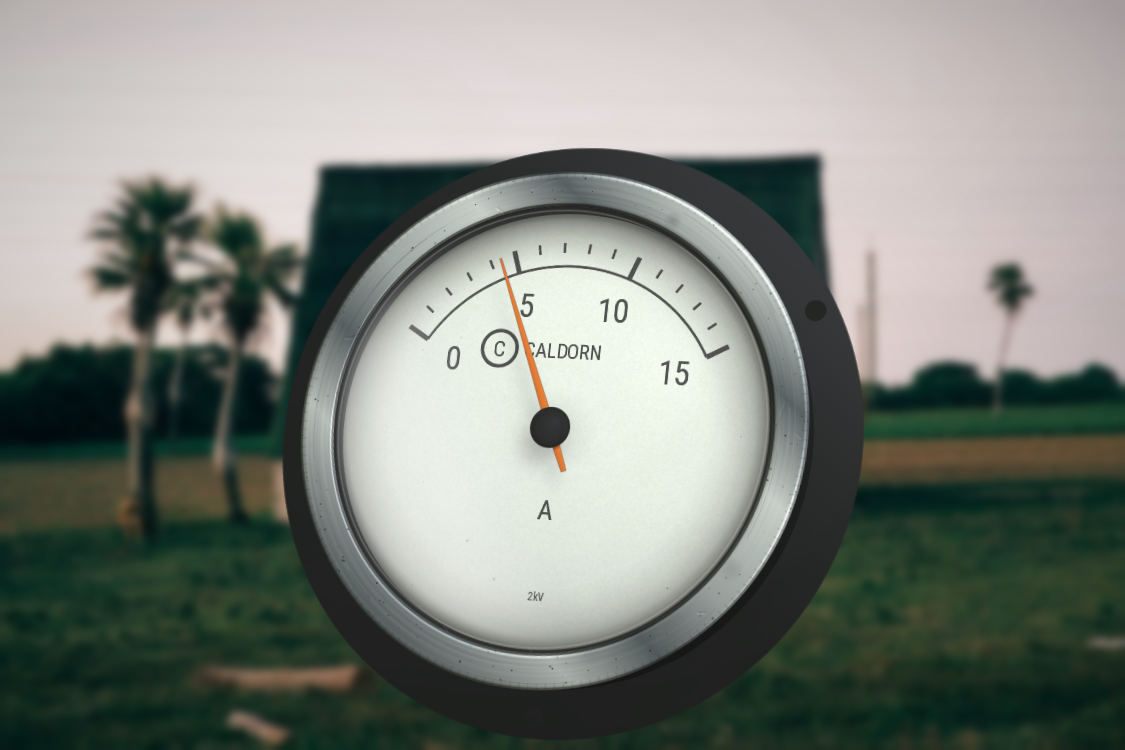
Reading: A 4.5
